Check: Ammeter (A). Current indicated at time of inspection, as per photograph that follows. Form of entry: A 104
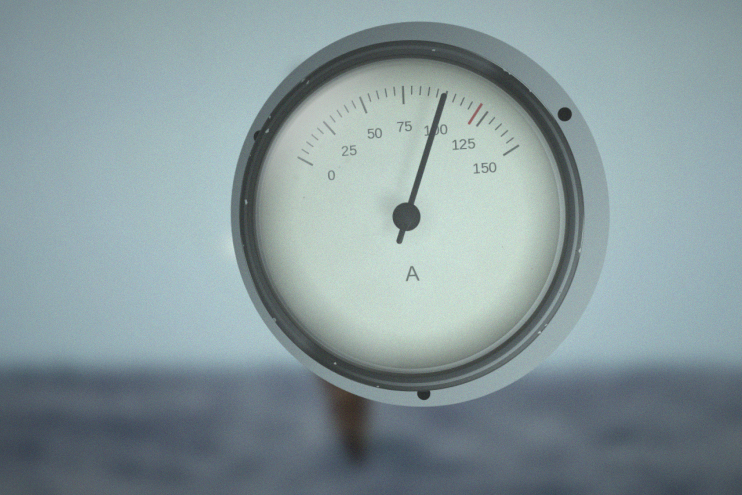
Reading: A 100
